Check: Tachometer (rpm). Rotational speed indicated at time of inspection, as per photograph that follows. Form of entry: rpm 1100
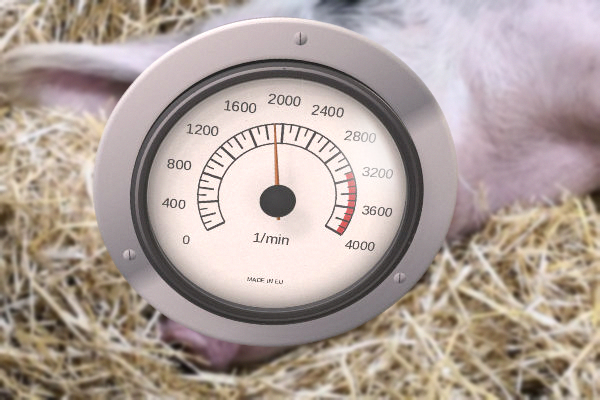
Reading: rpm 1900
